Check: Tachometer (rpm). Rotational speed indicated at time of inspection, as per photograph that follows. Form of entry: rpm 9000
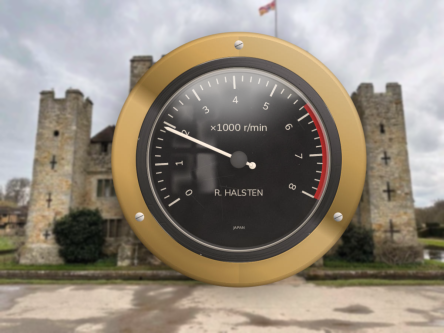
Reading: rpm 1900
